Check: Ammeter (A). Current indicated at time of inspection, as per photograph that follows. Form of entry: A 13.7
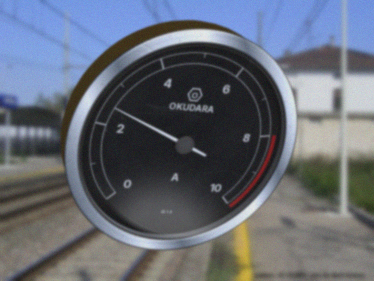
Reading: A 2.5
